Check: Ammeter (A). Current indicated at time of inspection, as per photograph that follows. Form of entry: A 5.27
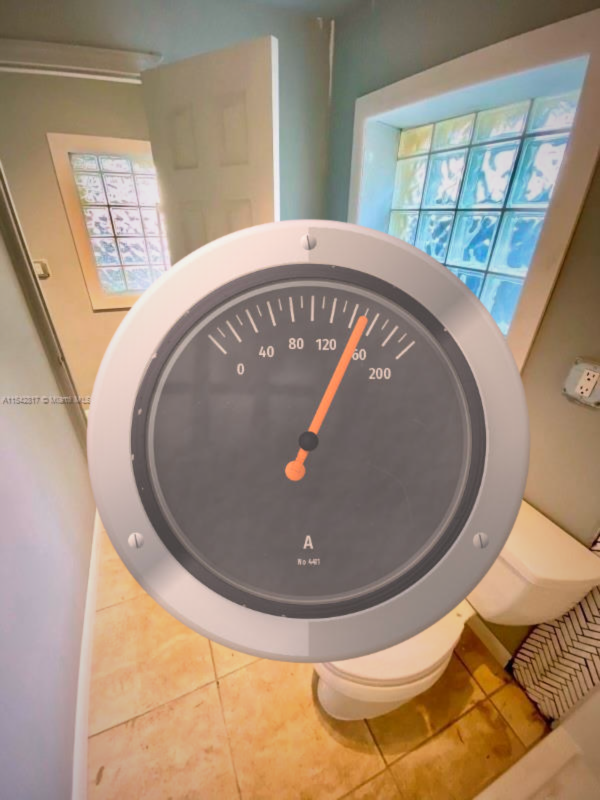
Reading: A 150
